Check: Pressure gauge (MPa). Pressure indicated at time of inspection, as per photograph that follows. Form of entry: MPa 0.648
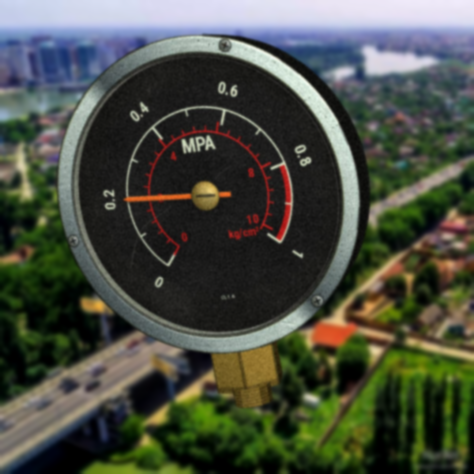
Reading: MPa 0.2
